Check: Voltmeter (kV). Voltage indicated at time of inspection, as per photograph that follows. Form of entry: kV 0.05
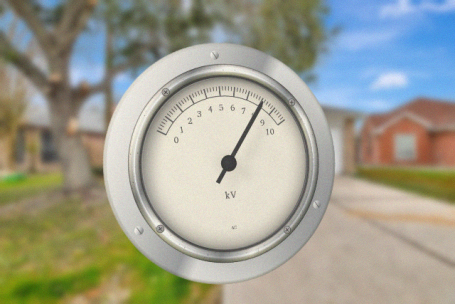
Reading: kV 8
